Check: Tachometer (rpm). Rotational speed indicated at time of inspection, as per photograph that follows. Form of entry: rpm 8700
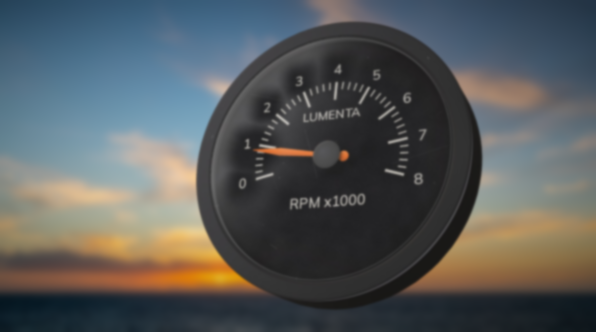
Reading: rpm 800
